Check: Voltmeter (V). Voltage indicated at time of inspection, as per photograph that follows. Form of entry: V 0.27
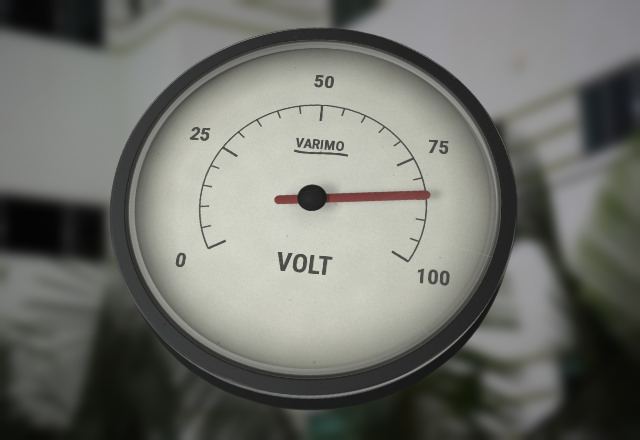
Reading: V 85
